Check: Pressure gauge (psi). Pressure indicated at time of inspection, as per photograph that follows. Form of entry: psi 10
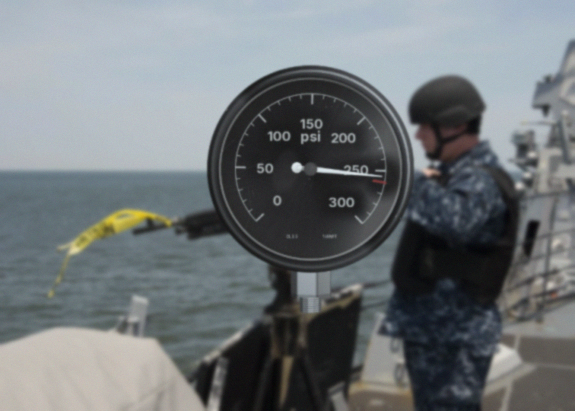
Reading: psi 255
